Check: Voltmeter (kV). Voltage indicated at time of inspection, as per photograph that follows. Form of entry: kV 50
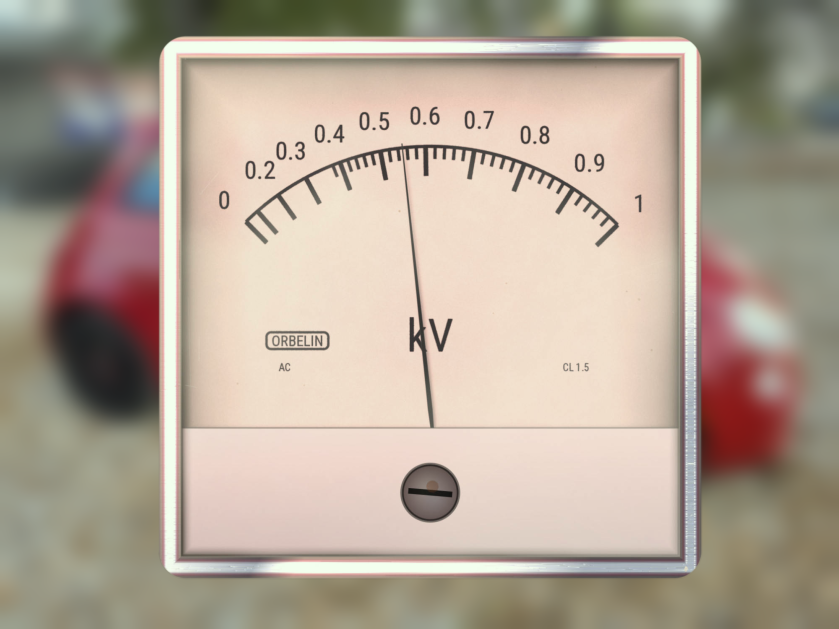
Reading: kV 0.55
